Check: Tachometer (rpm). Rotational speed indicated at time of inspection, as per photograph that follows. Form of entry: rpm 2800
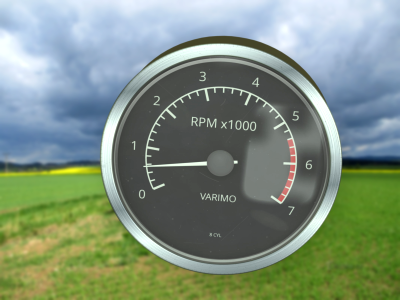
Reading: rpm 600
